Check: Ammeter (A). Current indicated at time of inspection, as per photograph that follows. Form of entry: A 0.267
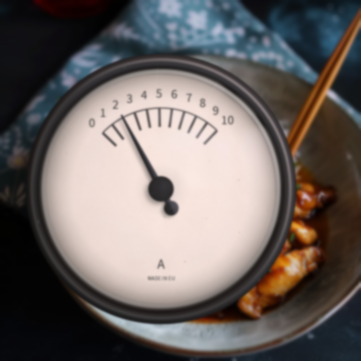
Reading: A 2
